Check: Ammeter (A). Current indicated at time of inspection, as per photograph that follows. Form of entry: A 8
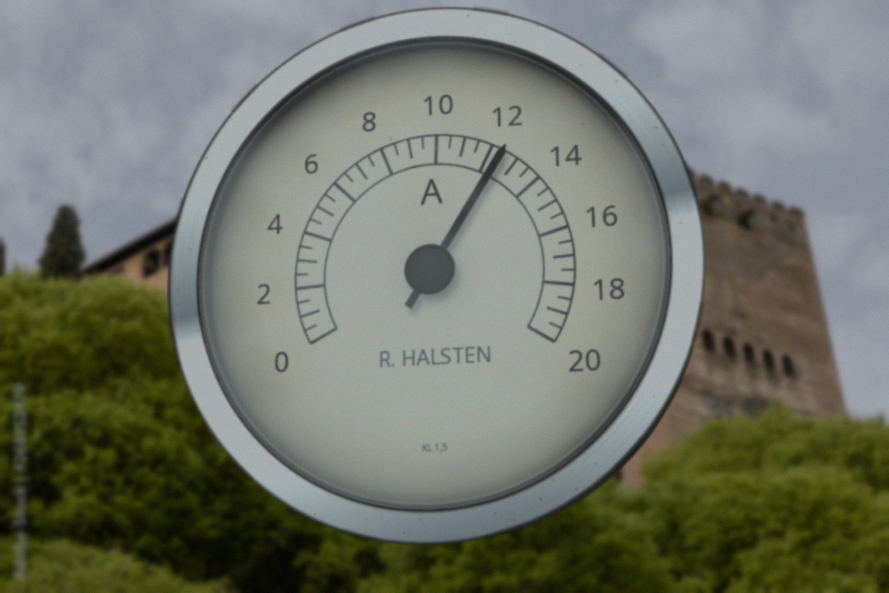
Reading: A 12.5
